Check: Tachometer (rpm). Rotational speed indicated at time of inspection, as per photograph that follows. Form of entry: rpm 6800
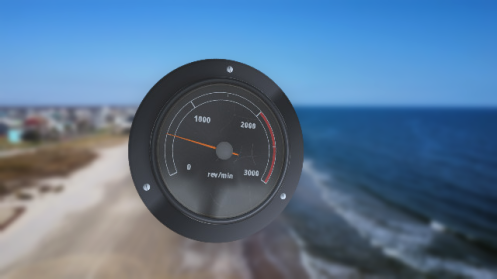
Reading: rpm 500
